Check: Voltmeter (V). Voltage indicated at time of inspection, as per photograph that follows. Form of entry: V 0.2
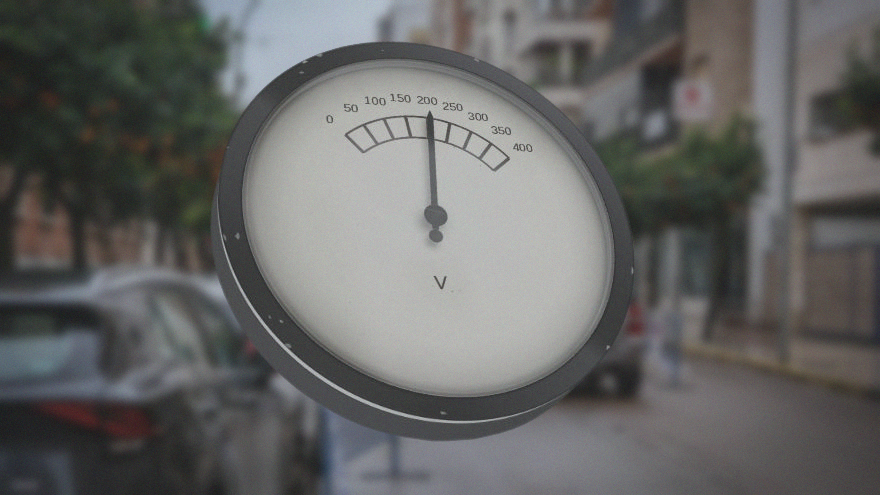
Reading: V 200
